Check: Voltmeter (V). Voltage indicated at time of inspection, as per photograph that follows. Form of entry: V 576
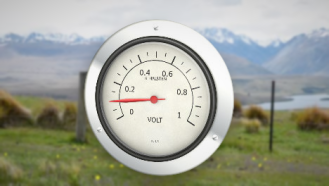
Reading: V 0.1
